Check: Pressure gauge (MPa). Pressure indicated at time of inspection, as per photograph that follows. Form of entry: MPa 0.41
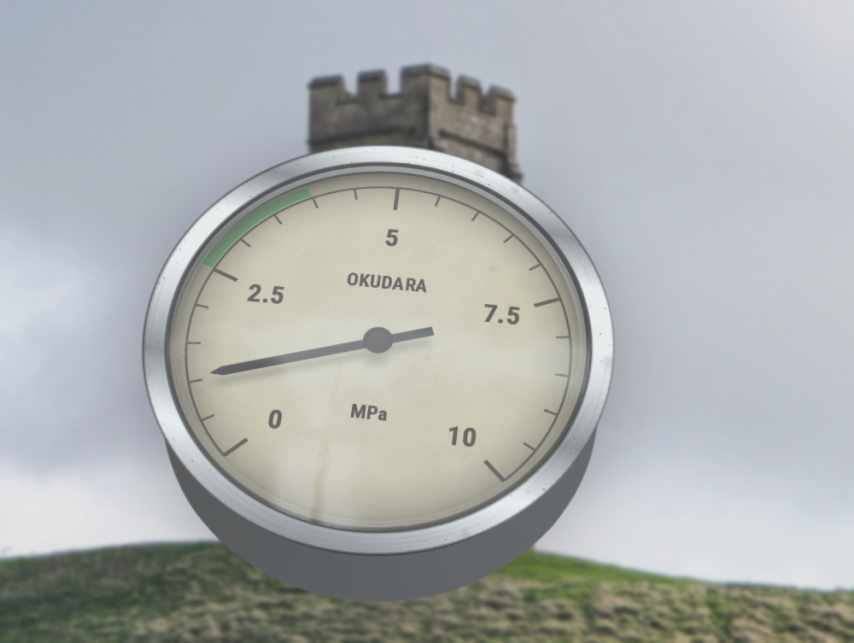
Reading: MPa 1
